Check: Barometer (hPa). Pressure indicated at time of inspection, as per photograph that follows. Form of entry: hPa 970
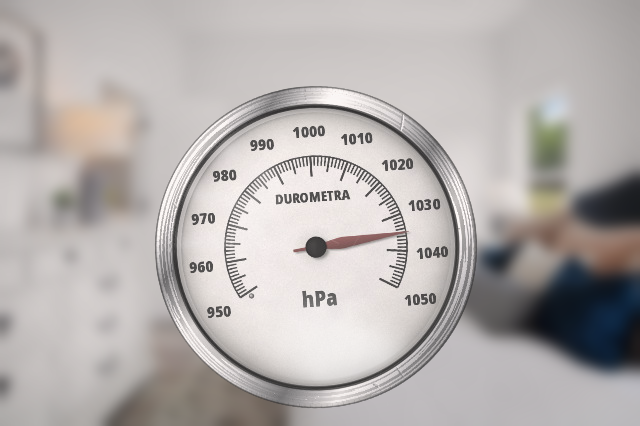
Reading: hPa 1035
